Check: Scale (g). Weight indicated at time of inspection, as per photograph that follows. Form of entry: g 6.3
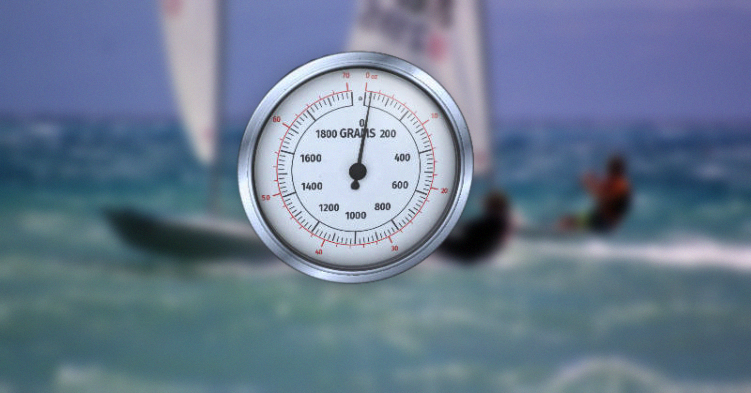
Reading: g 20
